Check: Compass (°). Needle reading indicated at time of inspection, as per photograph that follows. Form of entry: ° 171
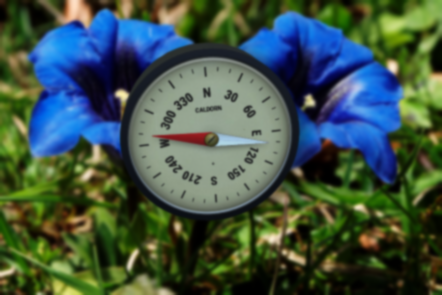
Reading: ° 280
